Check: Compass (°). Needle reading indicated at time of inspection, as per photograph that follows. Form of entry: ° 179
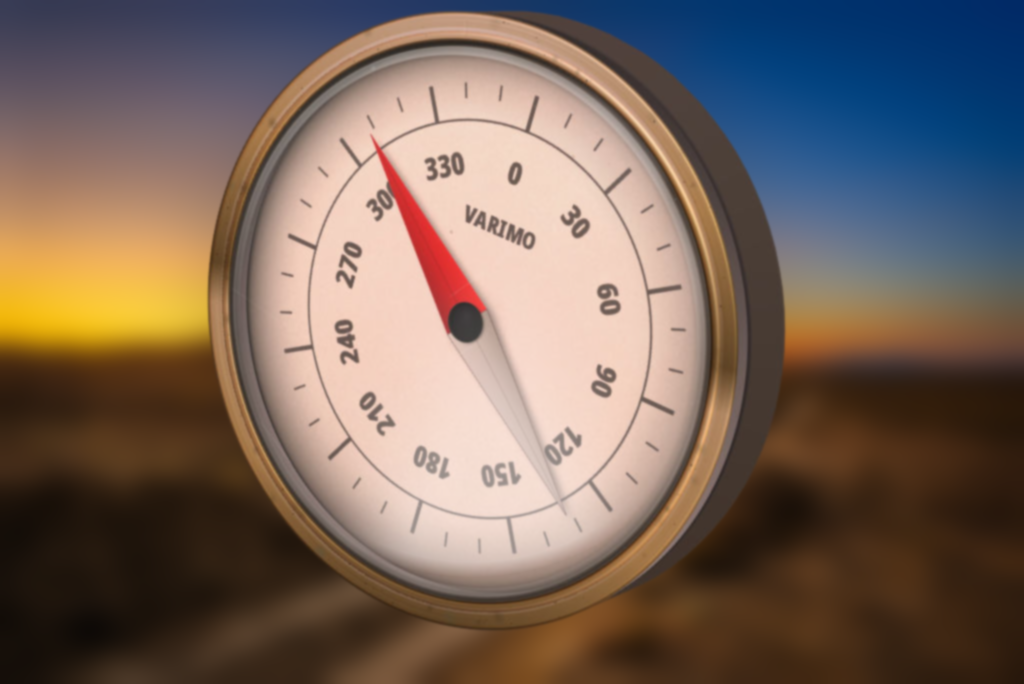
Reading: ° 310
